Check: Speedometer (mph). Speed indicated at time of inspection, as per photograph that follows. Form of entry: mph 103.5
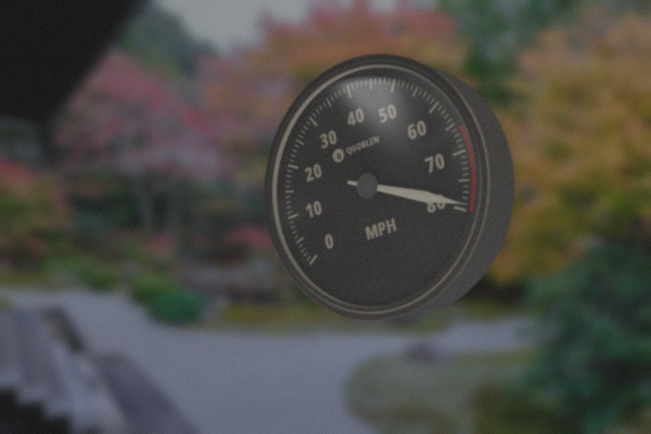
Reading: mph 79
